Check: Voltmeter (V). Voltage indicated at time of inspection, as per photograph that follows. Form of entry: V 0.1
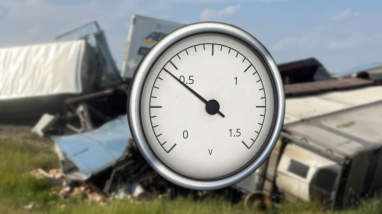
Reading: V 0.45
